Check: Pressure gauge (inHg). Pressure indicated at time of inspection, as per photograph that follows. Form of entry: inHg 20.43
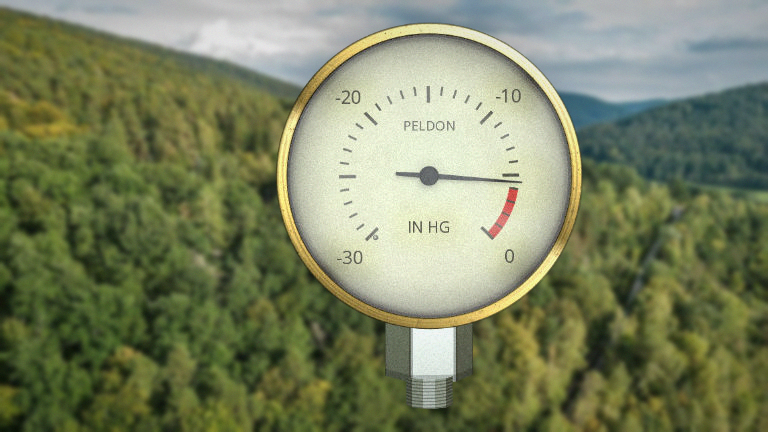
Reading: inHg -4.5
